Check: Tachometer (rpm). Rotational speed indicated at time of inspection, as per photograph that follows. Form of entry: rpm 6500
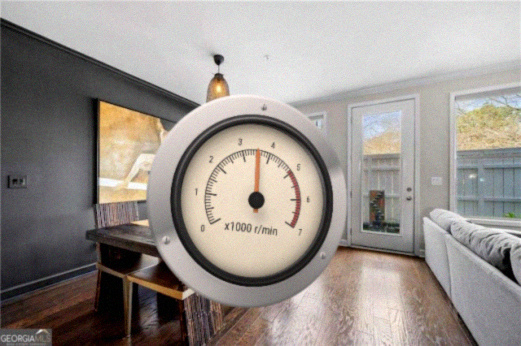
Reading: rpm 3500
